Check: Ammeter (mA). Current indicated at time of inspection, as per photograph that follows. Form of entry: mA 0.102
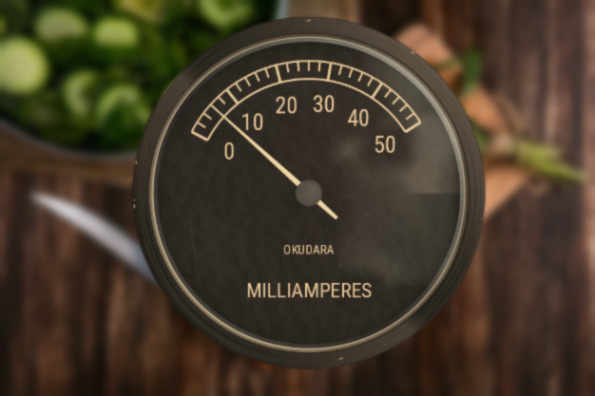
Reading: mA 6
